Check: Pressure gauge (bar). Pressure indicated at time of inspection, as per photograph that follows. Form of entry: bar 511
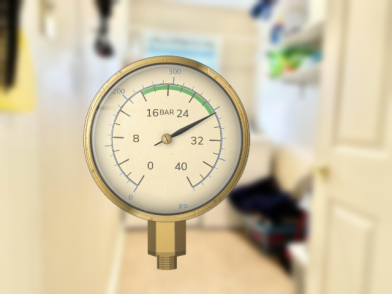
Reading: bar 28
